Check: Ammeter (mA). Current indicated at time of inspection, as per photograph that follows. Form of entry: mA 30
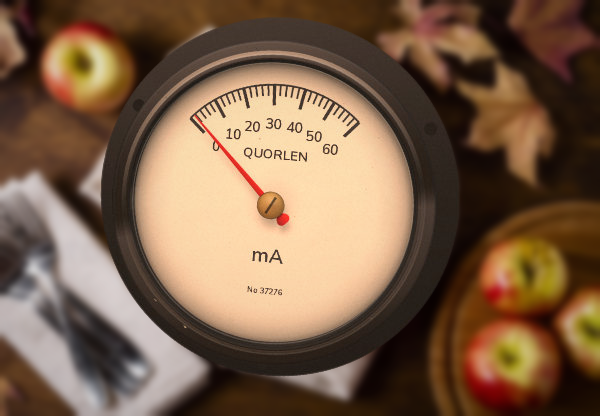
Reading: mA 2
